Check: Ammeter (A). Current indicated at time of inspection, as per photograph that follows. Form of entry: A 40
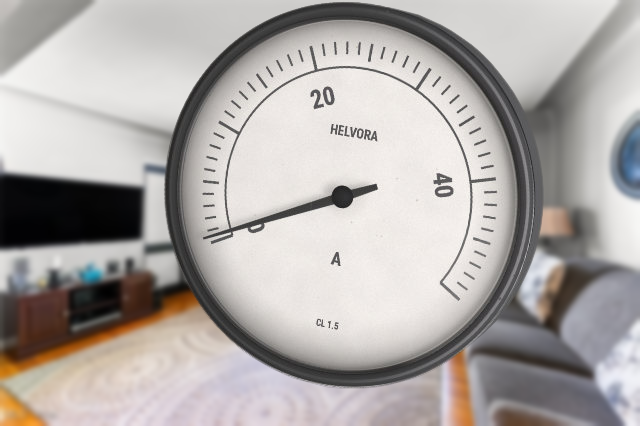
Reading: A 0.5
